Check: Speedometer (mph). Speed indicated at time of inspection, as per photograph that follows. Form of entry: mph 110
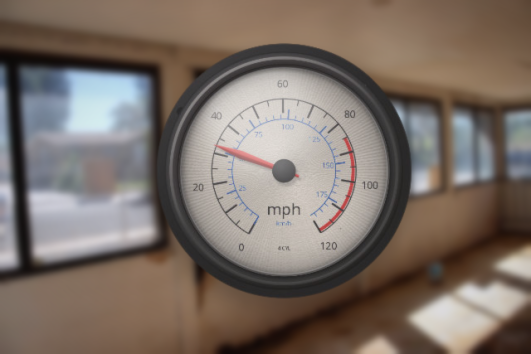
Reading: mph 32.5
